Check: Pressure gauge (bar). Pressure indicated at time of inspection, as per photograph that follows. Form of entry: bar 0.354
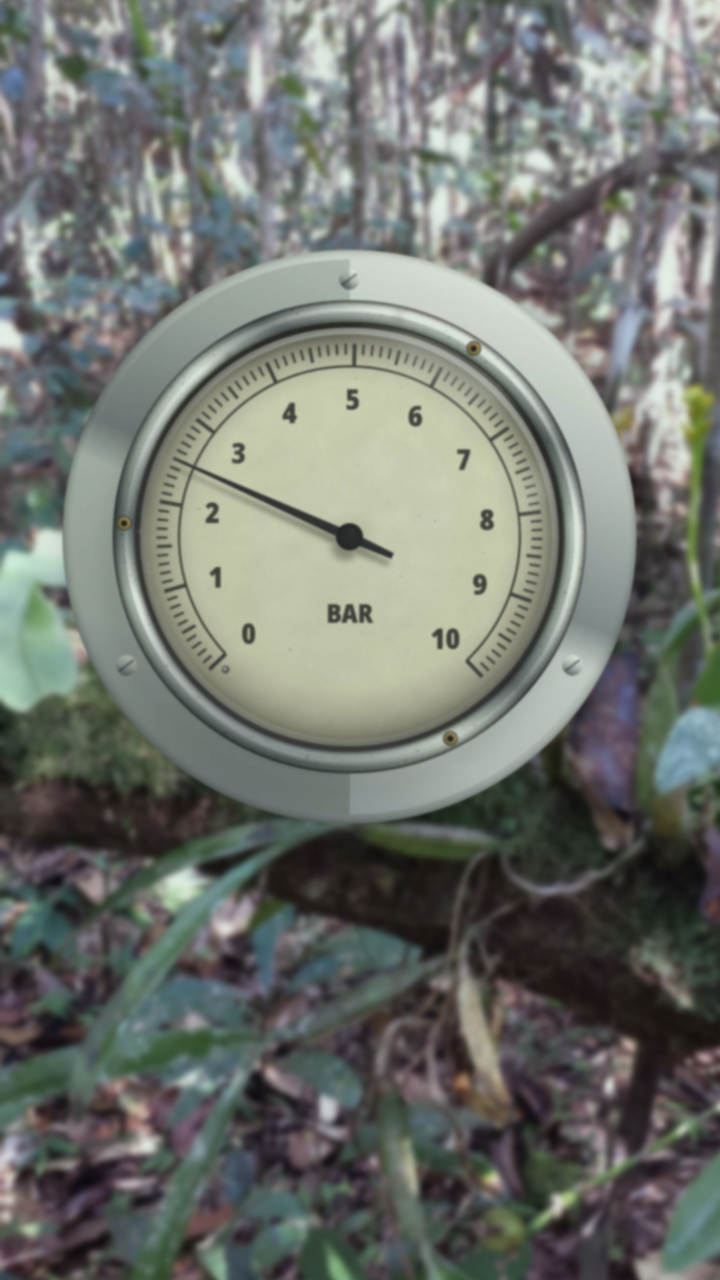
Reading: bar 2.5
